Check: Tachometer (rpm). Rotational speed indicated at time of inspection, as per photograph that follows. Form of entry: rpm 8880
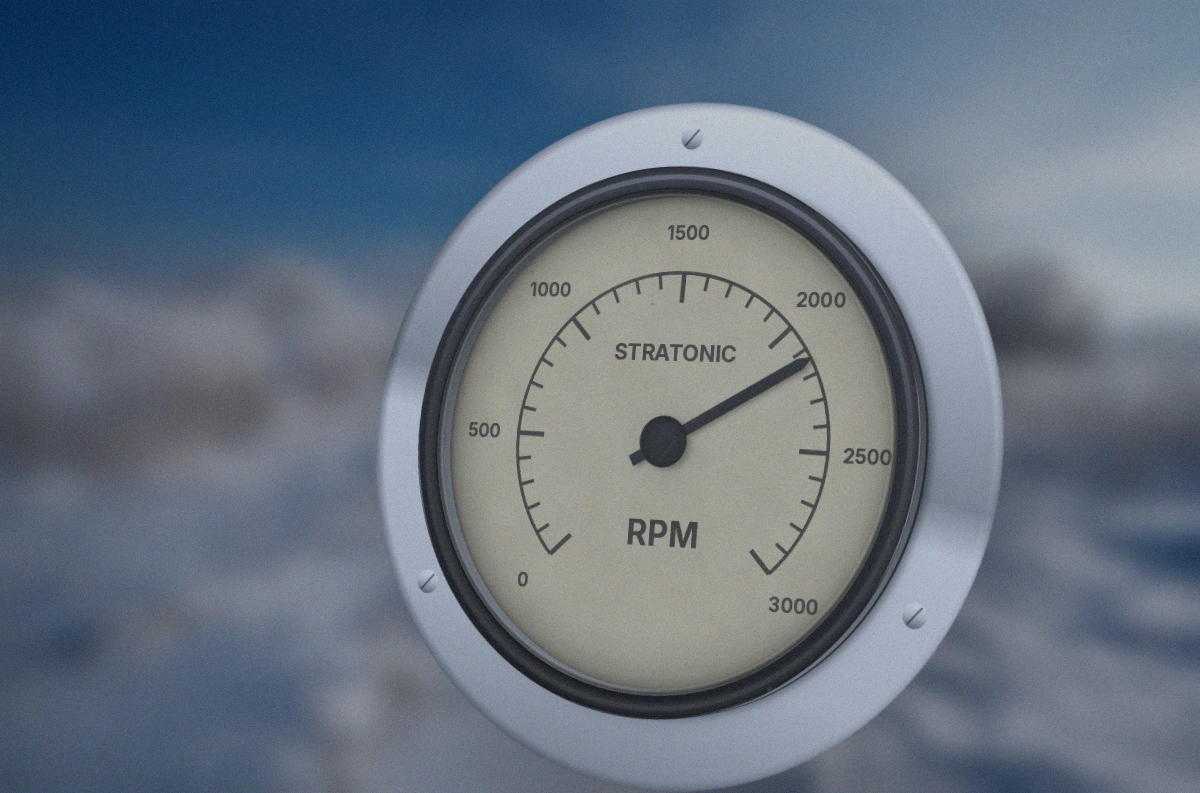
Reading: rpm 2150
